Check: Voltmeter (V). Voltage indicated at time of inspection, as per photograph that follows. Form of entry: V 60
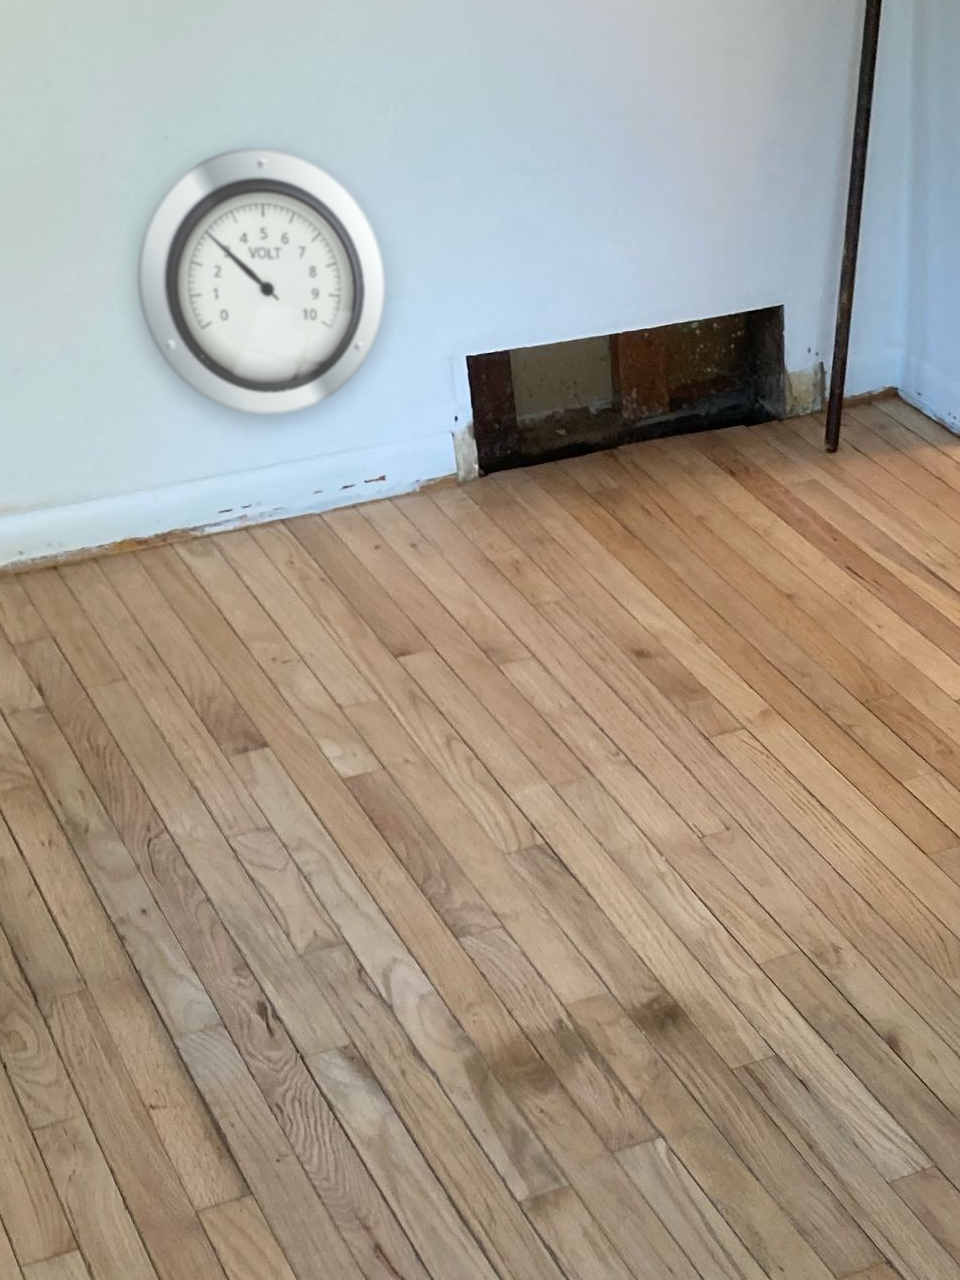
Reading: V 3
